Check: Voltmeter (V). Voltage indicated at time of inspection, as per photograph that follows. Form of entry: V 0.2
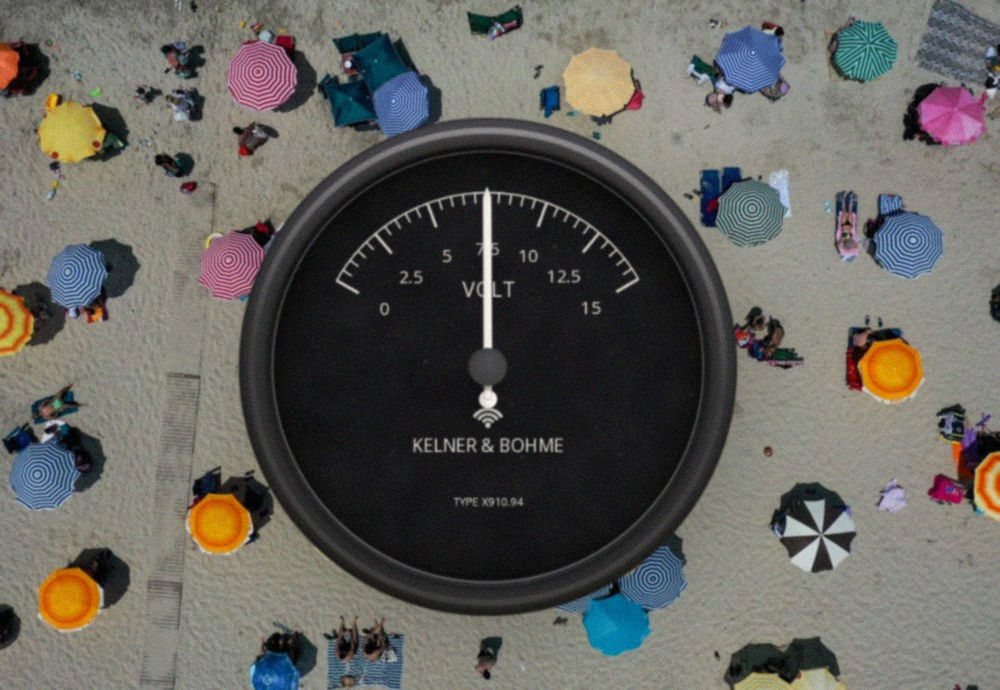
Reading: V 7.5
